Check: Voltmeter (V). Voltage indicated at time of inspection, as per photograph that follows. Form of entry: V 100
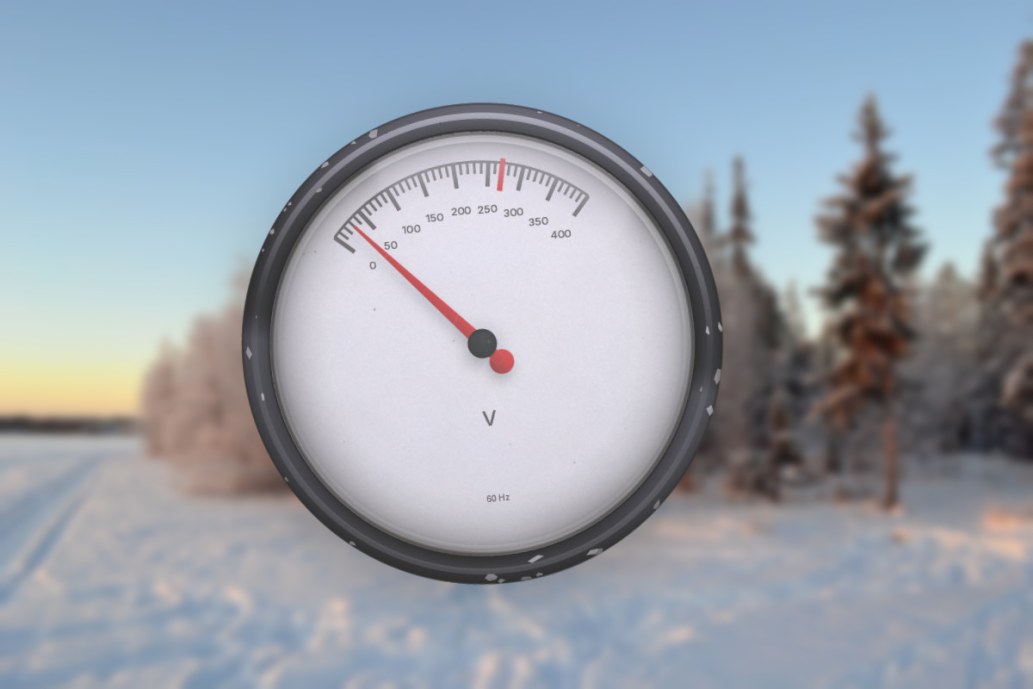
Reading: V 30
